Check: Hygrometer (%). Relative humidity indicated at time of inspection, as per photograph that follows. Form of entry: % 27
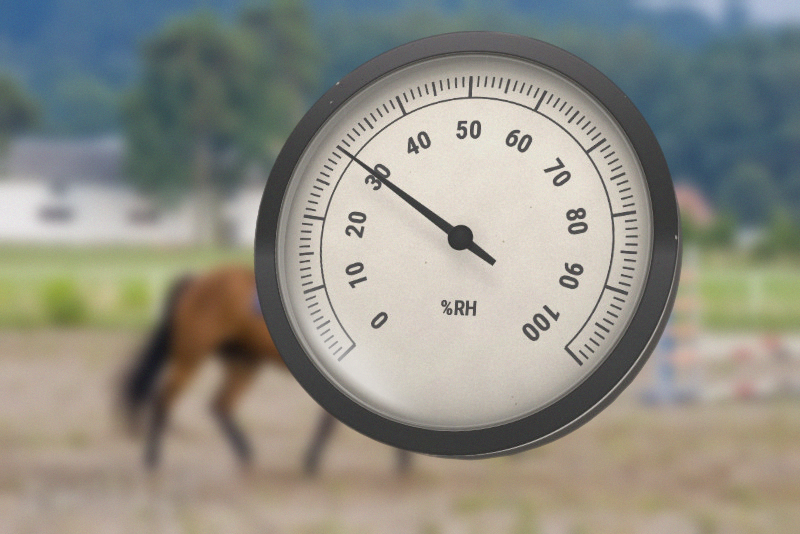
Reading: % 30
